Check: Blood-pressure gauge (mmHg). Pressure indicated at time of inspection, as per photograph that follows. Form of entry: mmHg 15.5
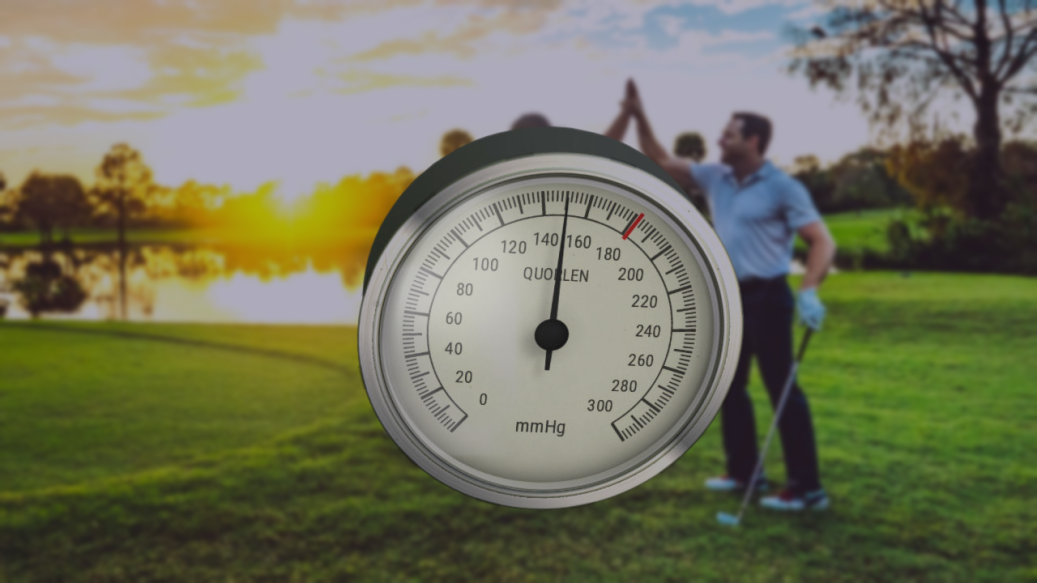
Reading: mmHg 150
